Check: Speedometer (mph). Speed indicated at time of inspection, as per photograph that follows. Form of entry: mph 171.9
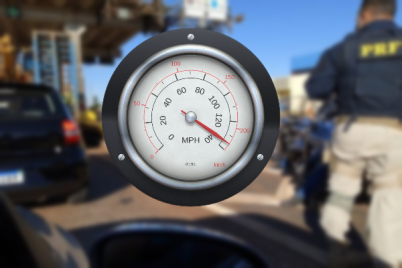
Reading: mph 135
